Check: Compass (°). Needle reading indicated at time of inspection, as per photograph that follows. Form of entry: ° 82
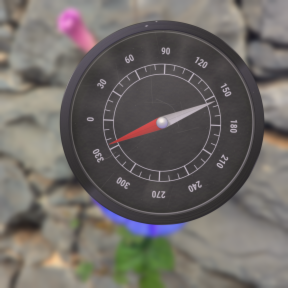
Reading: ° 335
